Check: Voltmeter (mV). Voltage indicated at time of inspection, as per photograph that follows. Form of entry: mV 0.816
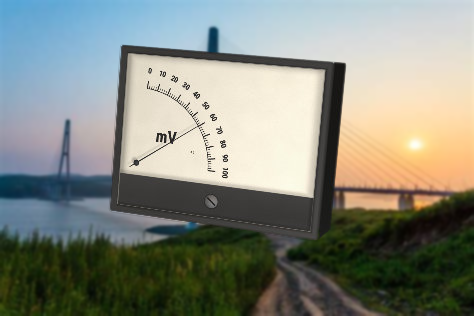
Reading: mV 60
